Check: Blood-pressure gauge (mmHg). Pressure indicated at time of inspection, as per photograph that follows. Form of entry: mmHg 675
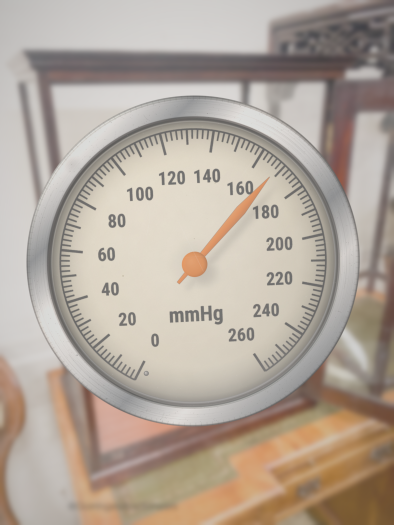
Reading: mmHg 168
